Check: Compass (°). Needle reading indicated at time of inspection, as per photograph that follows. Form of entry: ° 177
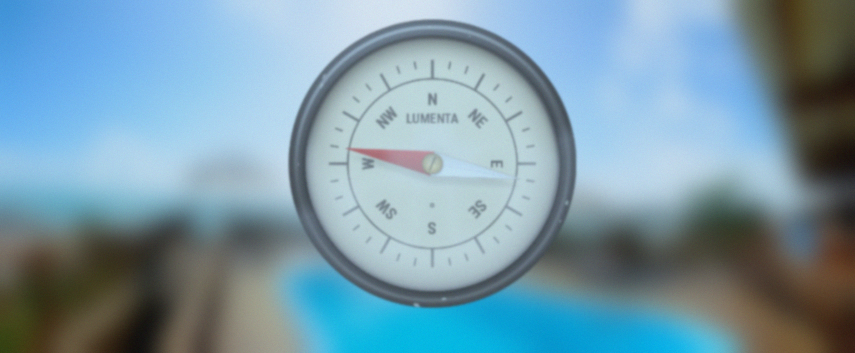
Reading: ° 280
